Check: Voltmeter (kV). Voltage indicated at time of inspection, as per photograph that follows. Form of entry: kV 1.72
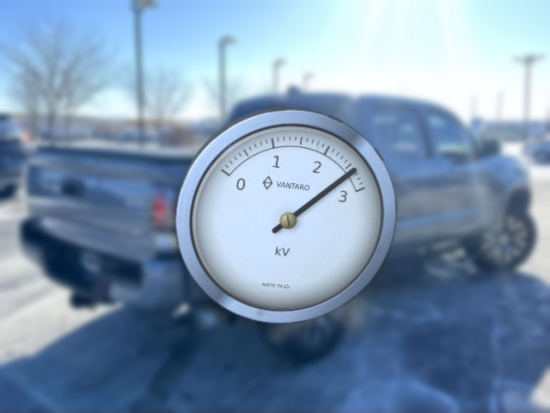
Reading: kV 2.6
